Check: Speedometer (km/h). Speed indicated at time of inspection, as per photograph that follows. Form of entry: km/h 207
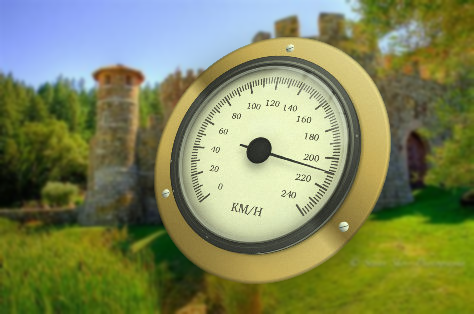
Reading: km/h 210
